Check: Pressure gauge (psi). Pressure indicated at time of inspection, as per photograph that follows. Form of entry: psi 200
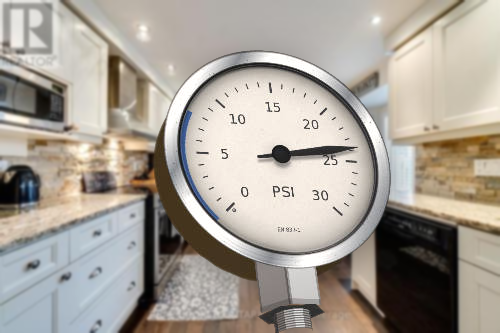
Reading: psi 24
